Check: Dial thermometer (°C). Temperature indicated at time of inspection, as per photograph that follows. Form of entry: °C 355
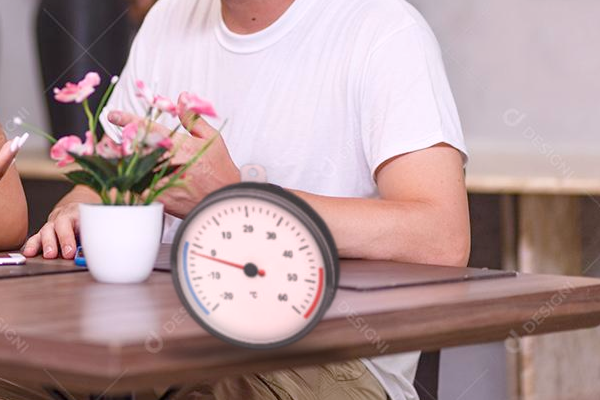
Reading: °C -2
